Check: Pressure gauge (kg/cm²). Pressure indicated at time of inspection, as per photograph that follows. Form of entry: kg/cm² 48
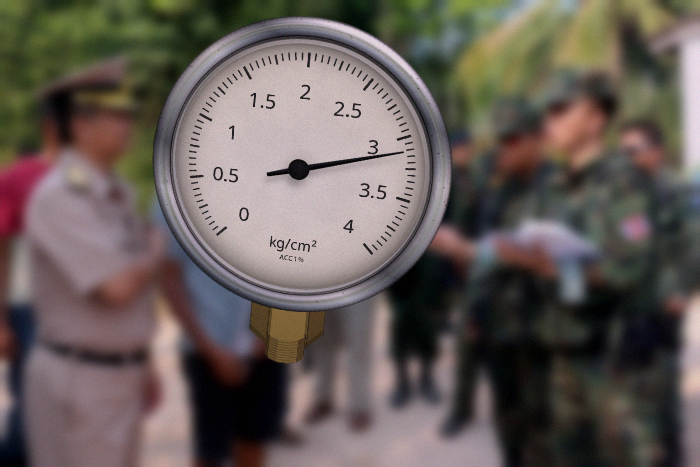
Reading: kg/cm² 3.1
